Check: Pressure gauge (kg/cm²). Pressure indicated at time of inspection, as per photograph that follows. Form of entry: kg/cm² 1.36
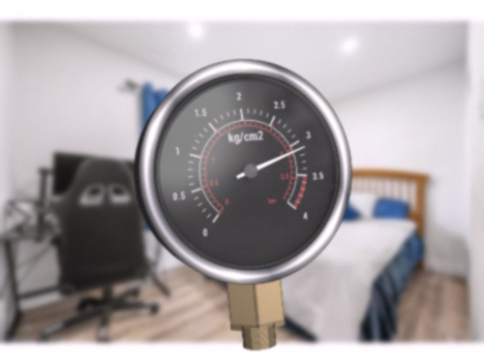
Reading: kg/cm² 3.1
